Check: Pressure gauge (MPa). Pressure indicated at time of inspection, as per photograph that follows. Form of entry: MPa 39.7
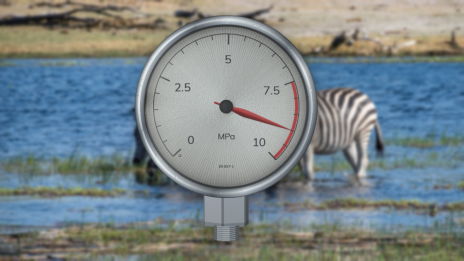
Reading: MPa 9
